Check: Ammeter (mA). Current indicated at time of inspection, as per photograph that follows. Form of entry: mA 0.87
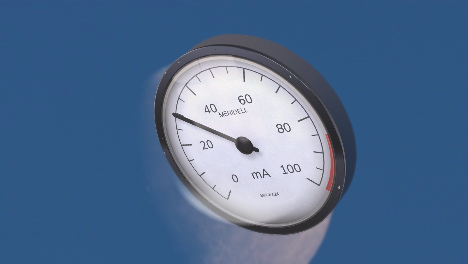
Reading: mA 30
